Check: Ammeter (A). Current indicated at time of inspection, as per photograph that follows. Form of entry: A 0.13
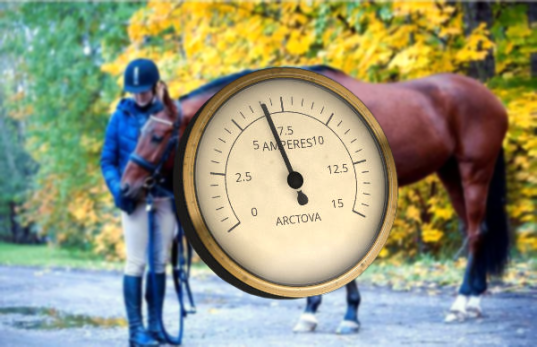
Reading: A 6.5
